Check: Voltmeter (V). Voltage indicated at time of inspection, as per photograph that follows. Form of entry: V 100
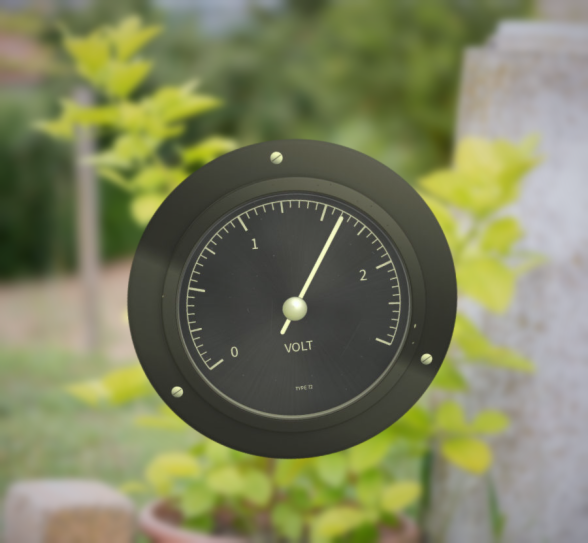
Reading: V 1.6
